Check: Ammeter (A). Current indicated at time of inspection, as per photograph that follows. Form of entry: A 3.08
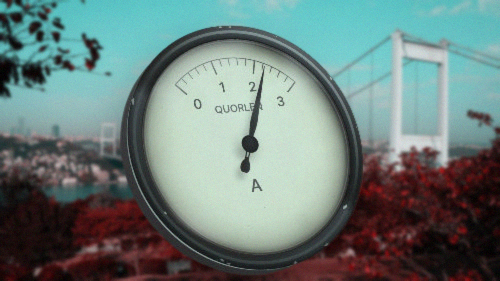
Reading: A 2.2
